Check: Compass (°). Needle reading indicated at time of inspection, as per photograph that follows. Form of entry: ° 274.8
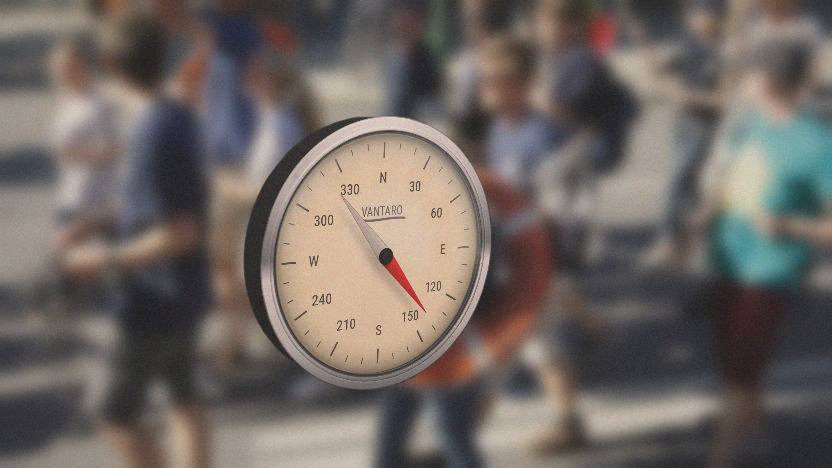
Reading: ° 140
